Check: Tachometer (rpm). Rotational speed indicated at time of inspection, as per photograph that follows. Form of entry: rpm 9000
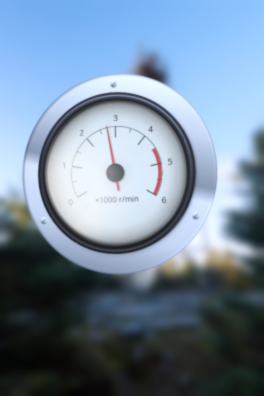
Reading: rpm 2750
